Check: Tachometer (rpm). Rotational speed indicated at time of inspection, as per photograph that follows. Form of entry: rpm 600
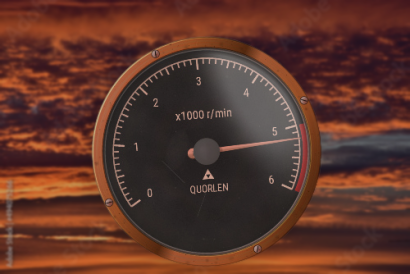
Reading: rpm 5200
